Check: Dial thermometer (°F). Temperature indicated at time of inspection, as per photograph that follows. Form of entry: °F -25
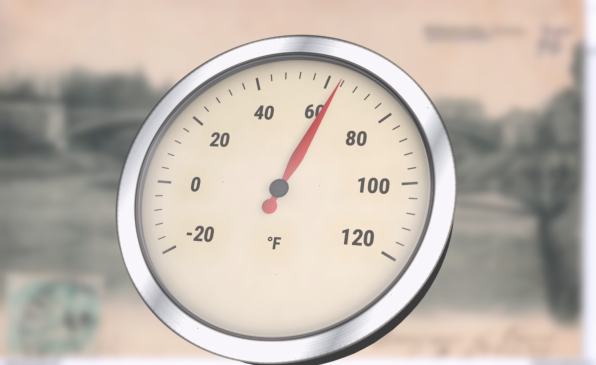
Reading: °F 64
